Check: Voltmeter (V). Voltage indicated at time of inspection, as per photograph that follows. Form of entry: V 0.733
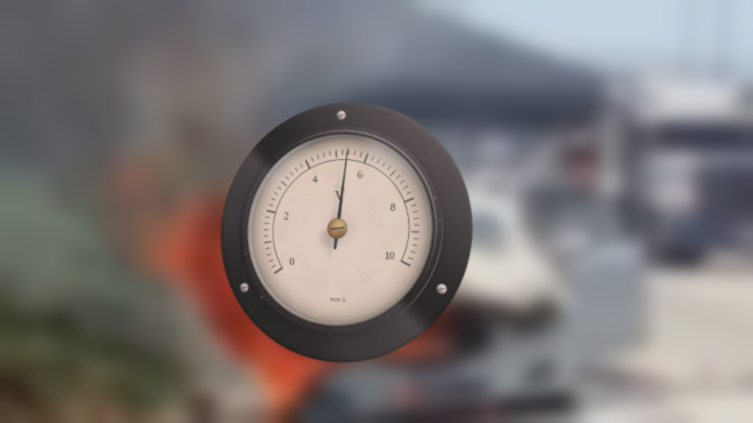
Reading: V 5.4
